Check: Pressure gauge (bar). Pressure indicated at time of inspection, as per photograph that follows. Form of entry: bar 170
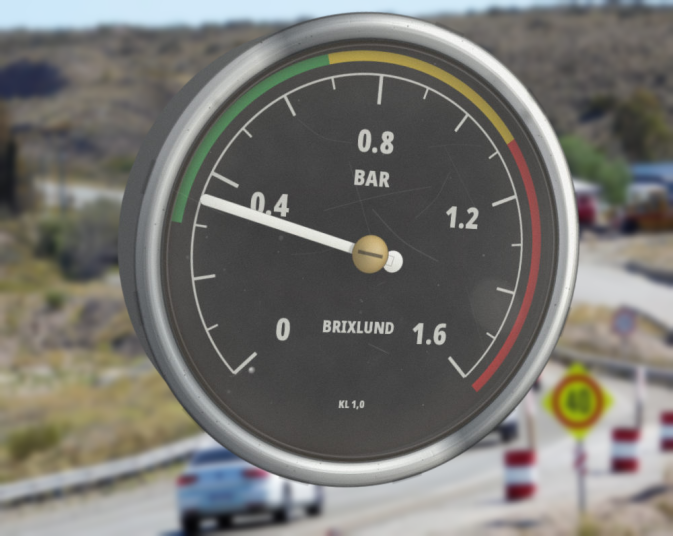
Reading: bar 0.35
